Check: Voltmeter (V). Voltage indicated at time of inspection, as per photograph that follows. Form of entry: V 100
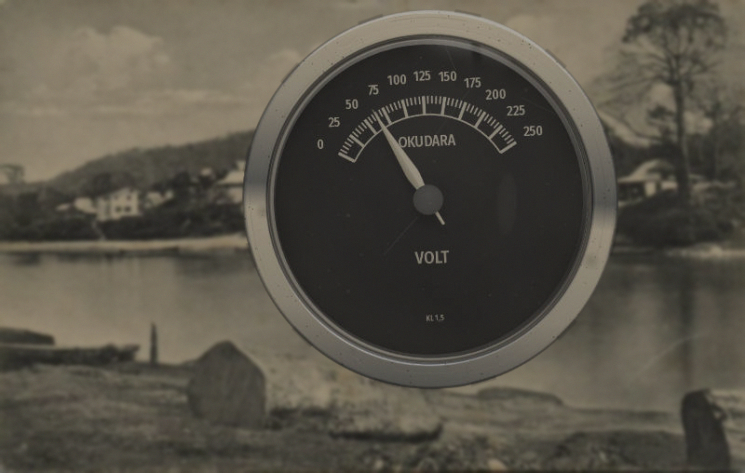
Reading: V 65
